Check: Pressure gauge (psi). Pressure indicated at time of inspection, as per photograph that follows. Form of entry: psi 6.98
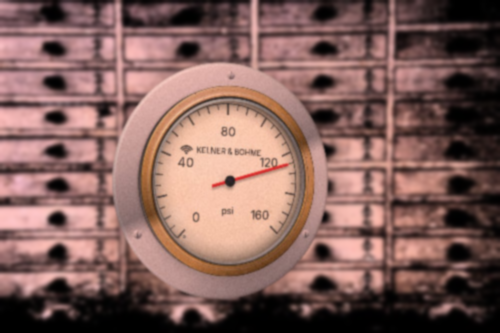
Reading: psi 125
